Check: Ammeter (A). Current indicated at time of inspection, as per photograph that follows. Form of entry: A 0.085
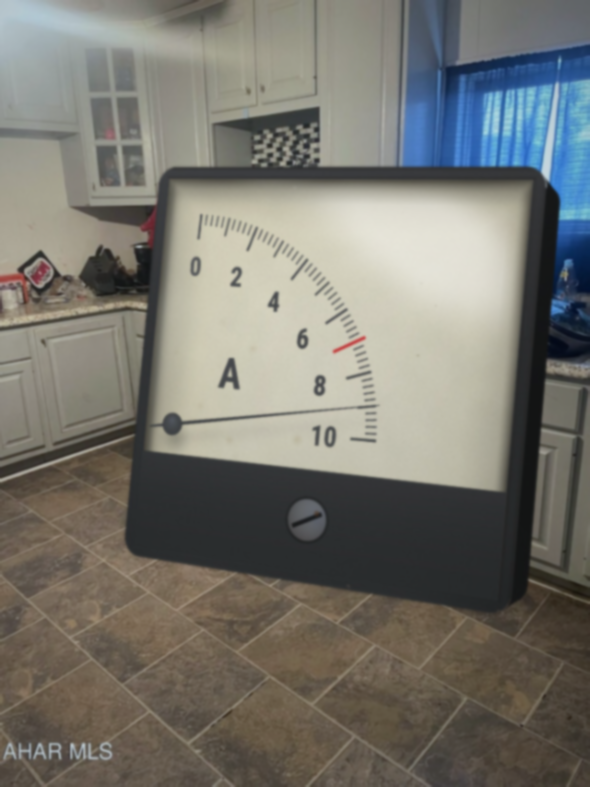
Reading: A 9
